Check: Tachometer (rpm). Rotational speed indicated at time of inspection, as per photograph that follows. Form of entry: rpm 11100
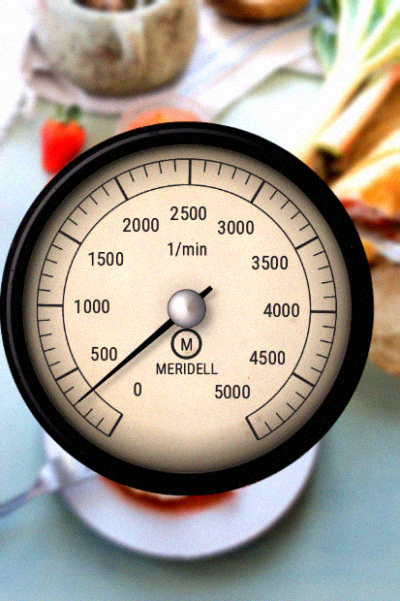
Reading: rpm 300
